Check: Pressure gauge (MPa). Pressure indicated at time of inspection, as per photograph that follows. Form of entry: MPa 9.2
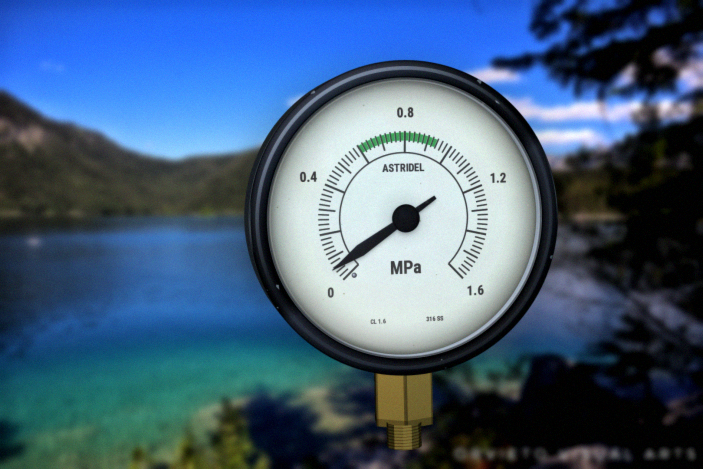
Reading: MPa 0.06
